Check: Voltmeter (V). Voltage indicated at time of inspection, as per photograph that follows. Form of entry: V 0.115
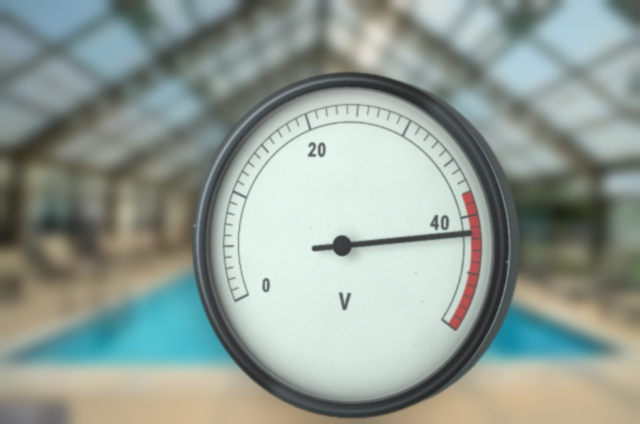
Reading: V 41.5
